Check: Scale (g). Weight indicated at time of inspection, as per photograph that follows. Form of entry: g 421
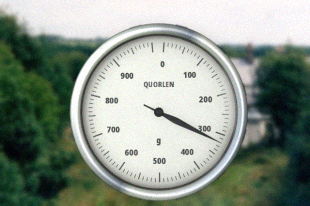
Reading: g 320
